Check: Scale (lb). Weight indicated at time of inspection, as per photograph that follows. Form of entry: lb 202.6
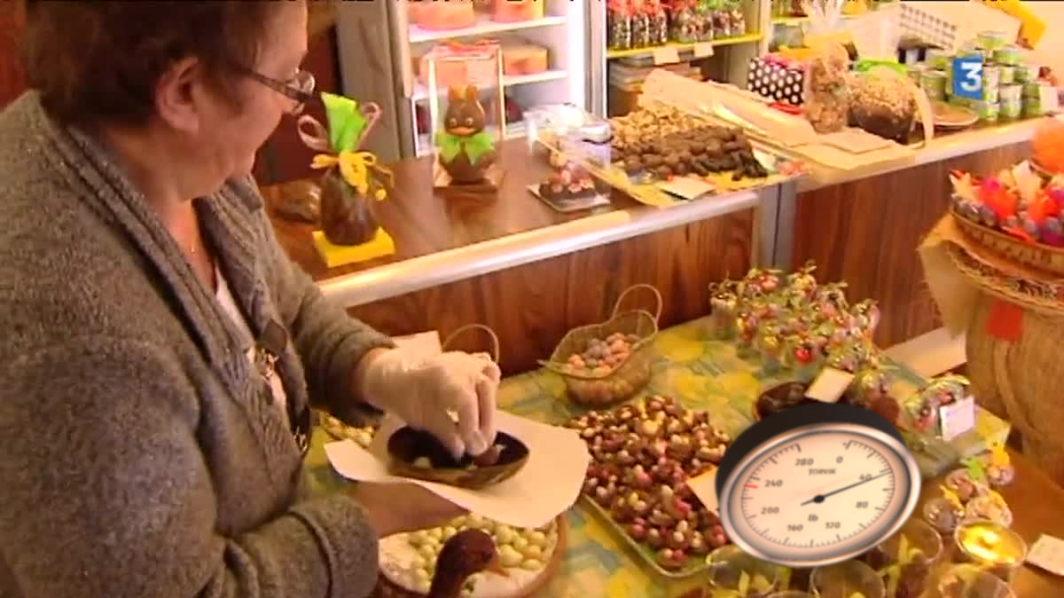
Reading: lb 40
